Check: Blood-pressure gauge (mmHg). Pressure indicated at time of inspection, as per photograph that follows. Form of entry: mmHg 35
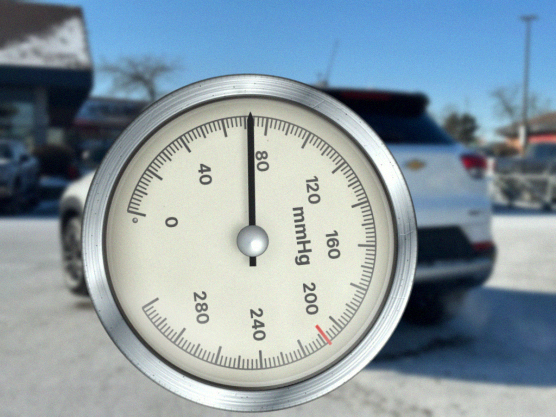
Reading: mmHg 72
